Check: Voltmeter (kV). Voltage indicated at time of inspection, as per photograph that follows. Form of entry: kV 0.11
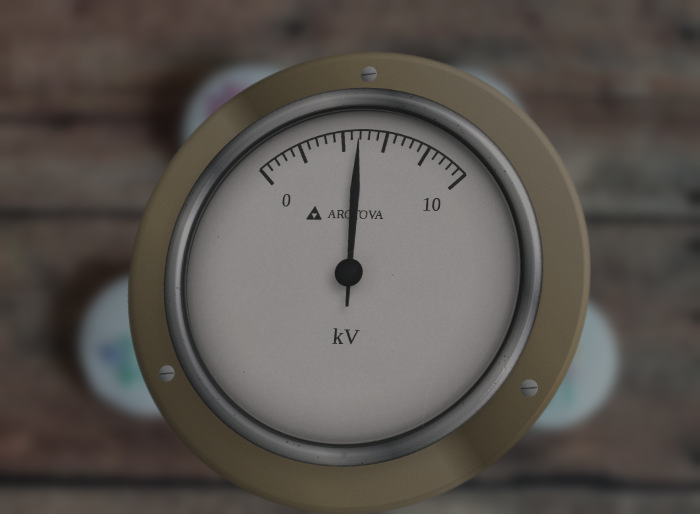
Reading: kV 4.8
